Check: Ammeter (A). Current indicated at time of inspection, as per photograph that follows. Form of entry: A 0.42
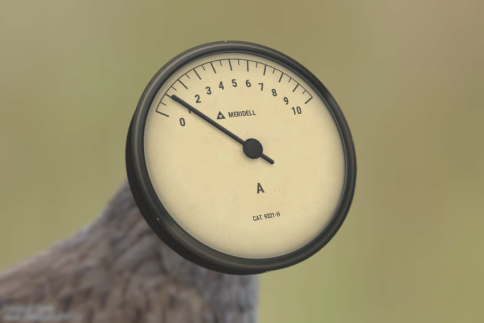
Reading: A 1
